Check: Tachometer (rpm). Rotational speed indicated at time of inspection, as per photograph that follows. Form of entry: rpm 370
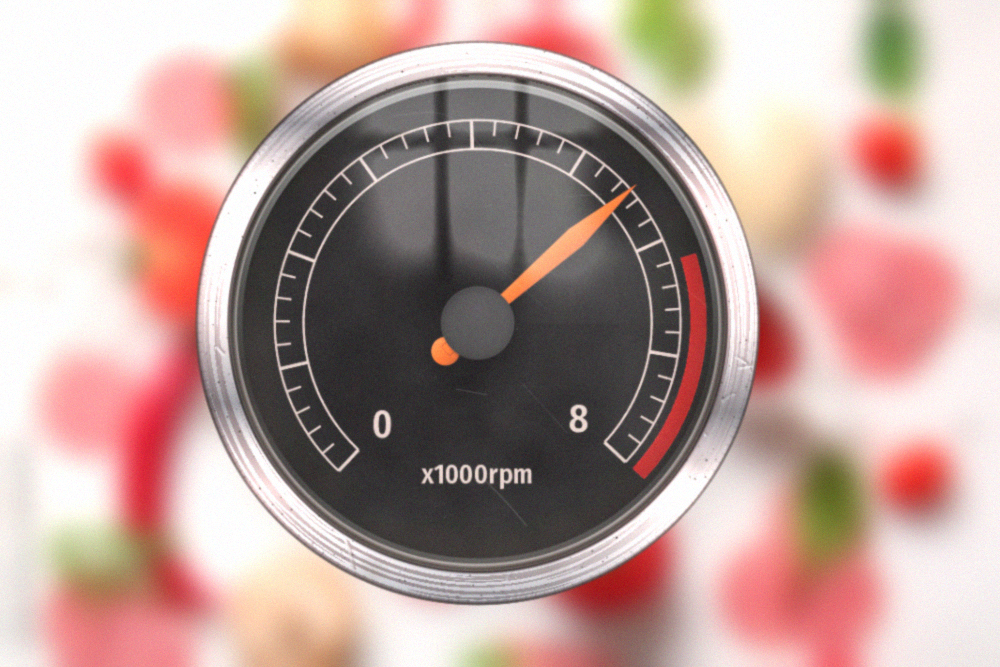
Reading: rpm 5500
